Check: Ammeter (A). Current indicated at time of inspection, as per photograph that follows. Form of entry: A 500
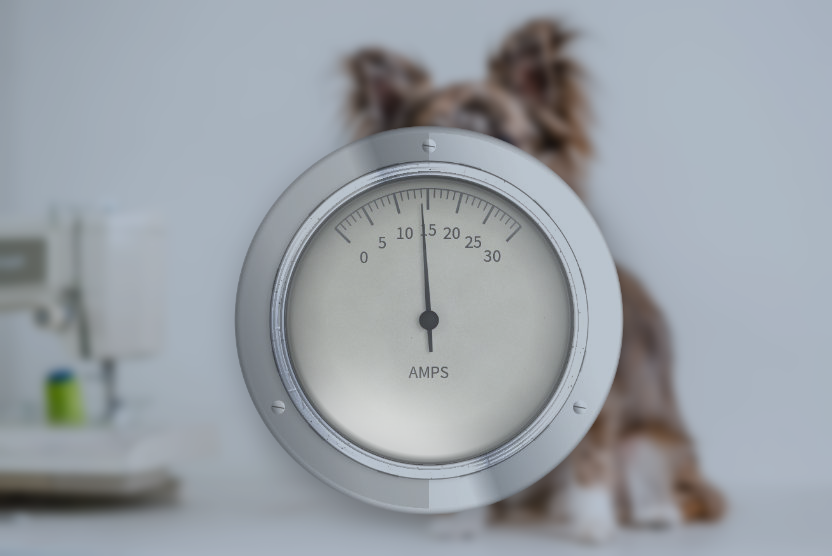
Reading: A 14
